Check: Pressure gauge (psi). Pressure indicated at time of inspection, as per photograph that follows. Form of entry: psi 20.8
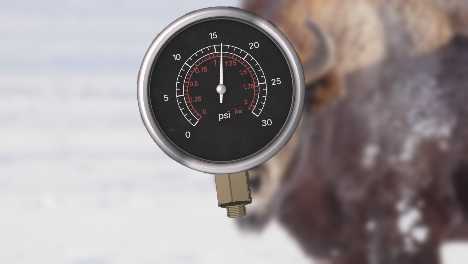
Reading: psi 16
